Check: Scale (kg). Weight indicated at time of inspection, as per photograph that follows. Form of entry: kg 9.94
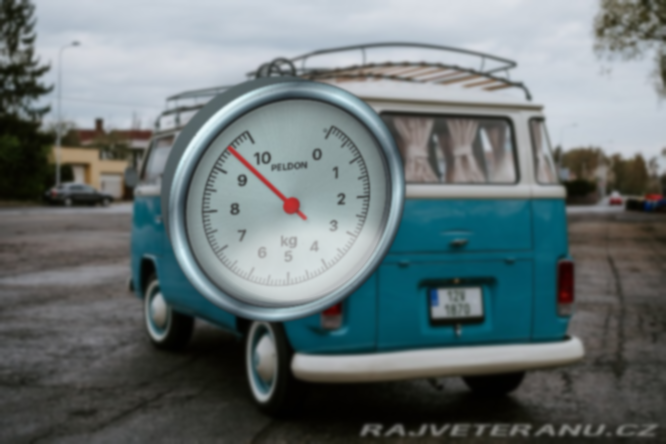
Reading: kg 9.5
